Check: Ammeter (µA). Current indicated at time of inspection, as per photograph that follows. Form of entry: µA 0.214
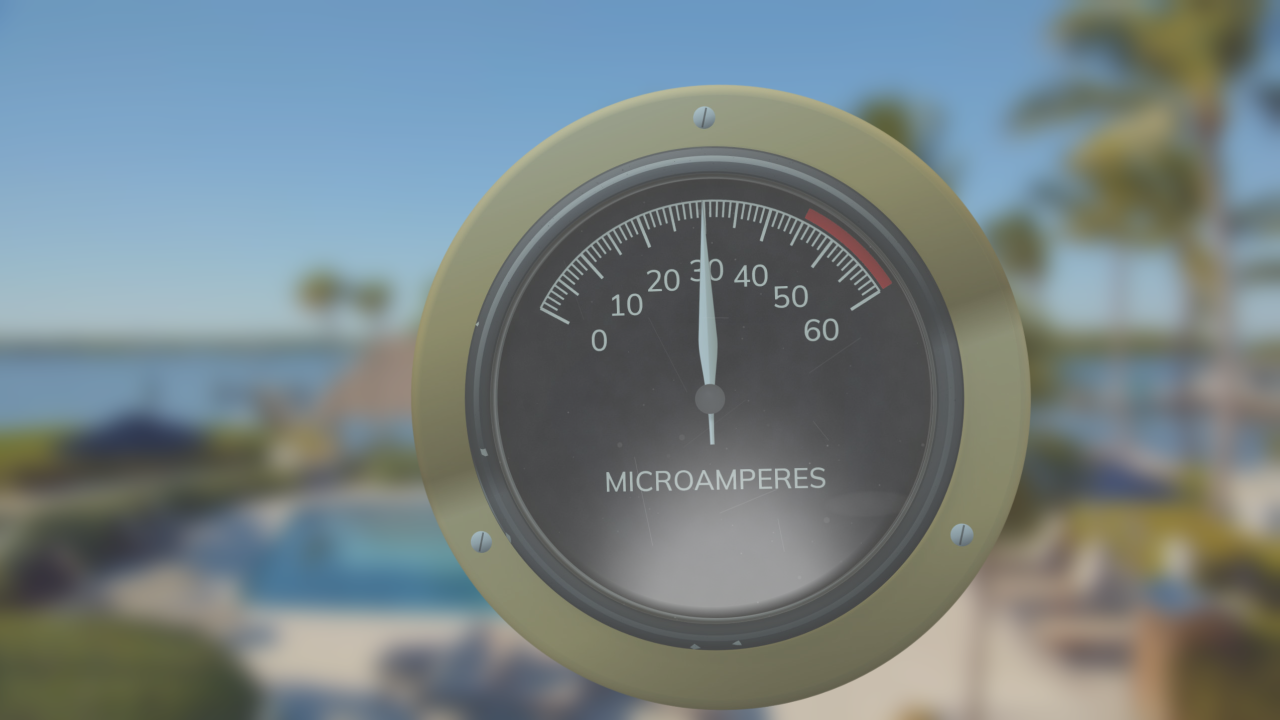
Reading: µA 30
